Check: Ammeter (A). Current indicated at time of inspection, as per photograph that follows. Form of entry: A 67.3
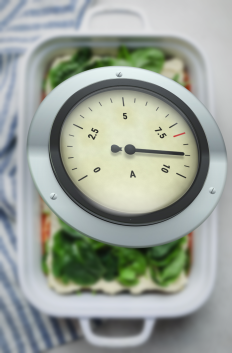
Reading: A 9
